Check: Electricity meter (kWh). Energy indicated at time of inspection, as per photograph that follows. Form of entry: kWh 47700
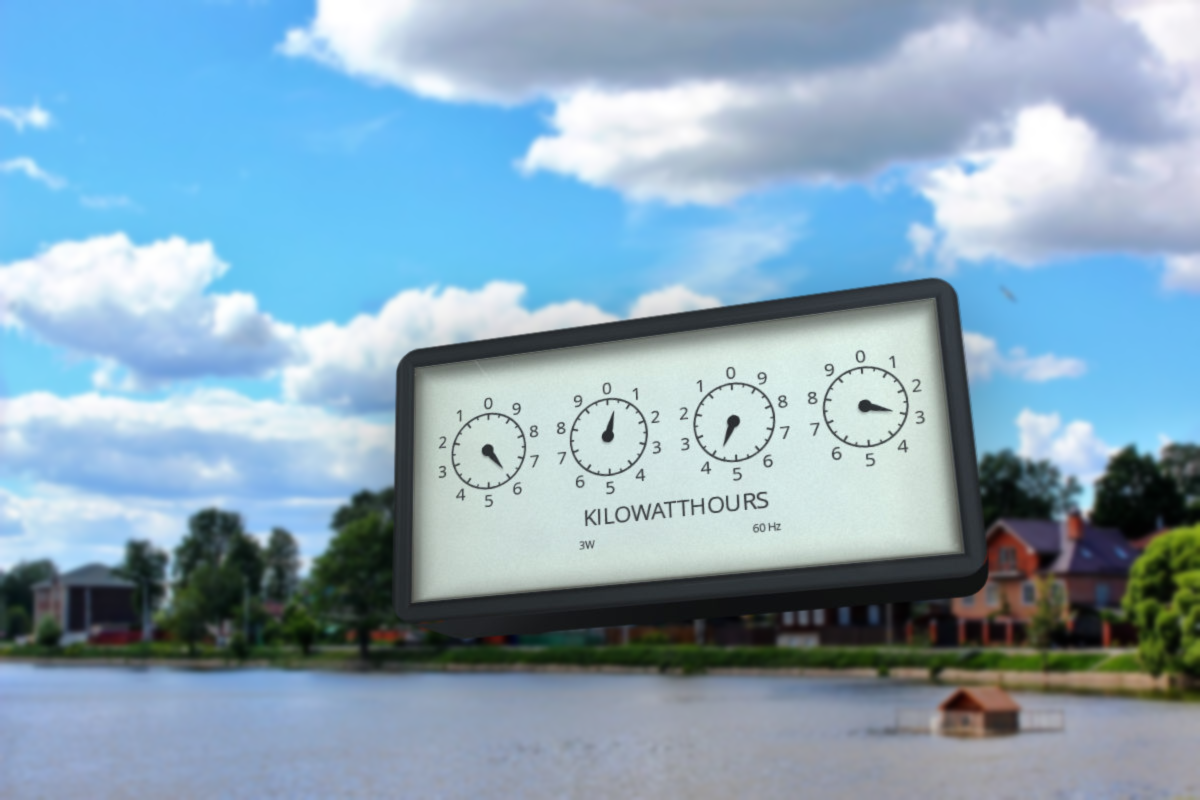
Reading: kWh 6043
